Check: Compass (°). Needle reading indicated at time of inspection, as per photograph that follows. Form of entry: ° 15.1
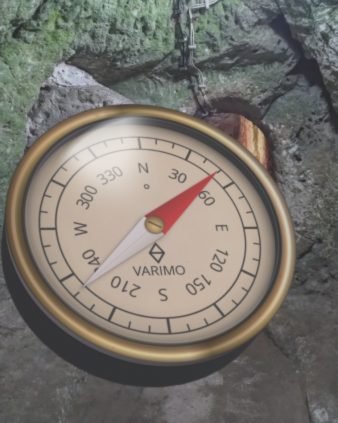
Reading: ° 50
